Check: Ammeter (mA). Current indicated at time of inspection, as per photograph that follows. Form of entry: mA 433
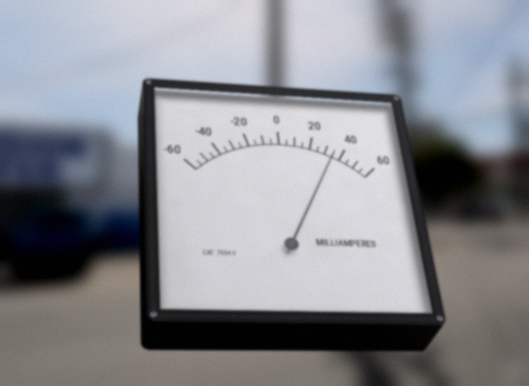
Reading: mA 35
